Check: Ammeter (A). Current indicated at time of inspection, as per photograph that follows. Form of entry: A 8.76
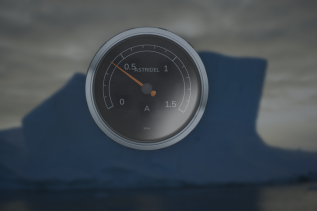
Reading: A 0.4
